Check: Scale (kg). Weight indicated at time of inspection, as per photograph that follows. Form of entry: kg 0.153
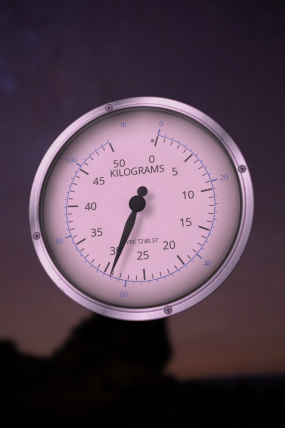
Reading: kg 29
